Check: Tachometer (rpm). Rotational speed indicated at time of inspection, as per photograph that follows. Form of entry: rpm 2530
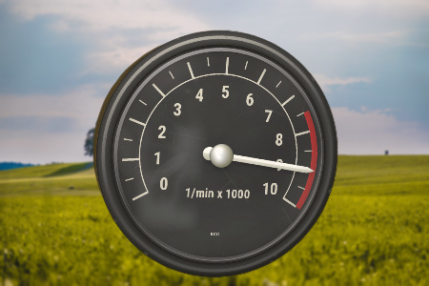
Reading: rpm 9000
